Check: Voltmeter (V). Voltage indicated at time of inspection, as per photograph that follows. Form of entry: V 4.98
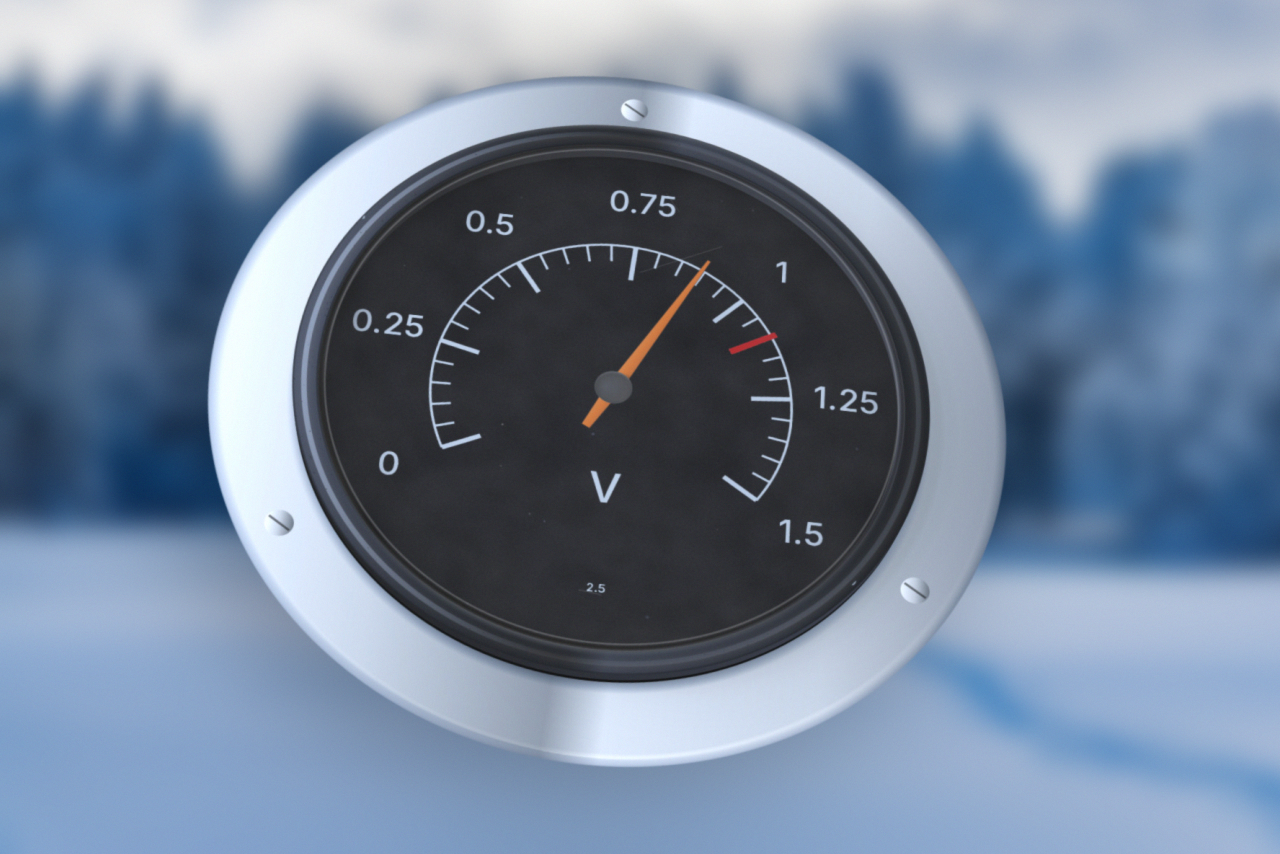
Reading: V 0.9
